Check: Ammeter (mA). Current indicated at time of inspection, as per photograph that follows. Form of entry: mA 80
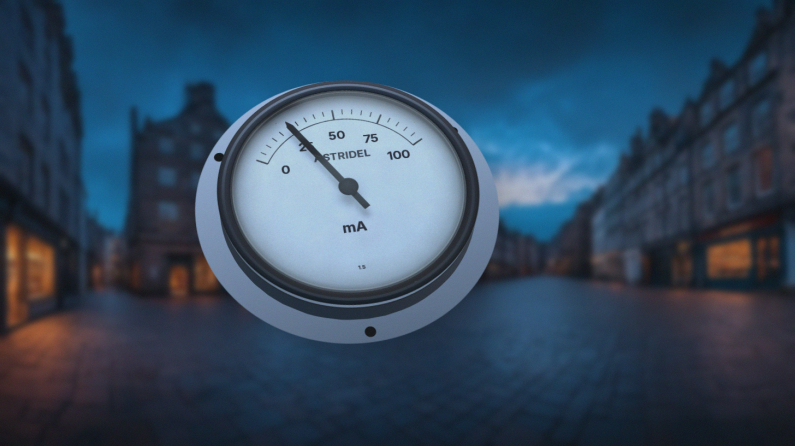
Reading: mA 25
